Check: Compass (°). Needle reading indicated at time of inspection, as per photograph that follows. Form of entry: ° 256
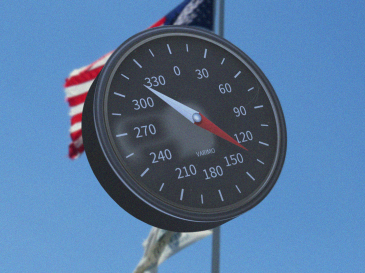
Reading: ° 135
